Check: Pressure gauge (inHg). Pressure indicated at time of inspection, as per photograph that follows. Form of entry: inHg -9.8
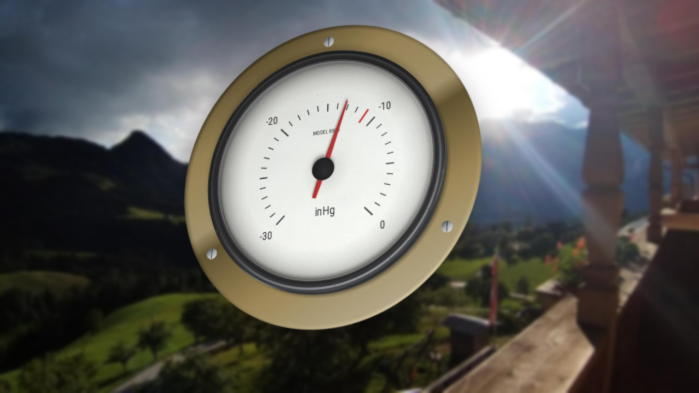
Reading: inHg -13
